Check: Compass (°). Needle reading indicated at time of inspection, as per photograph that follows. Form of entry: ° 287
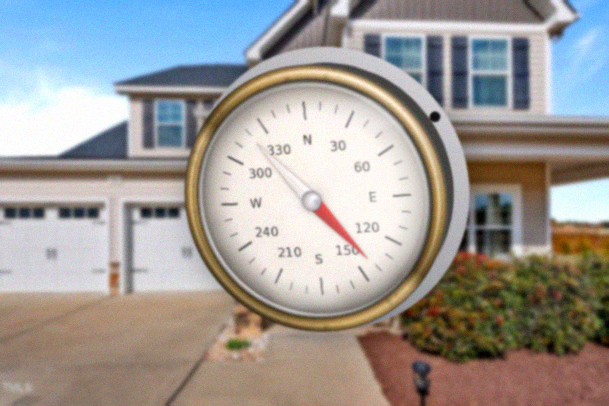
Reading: ° 140
